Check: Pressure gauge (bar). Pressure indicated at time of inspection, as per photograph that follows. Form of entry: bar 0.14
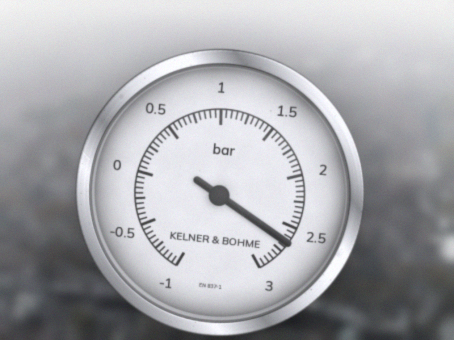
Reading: bar 2.65
